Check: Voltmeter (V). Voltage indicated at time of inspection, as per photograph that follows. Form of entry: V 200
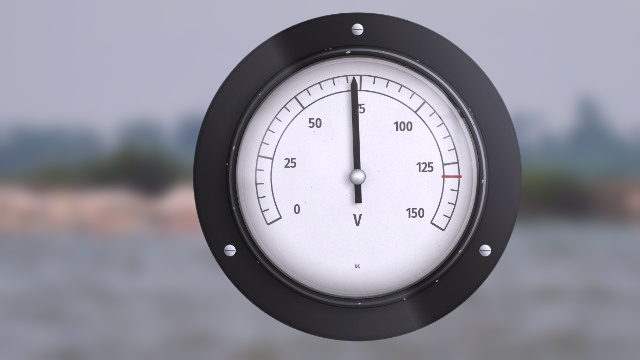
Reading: V 72.5
